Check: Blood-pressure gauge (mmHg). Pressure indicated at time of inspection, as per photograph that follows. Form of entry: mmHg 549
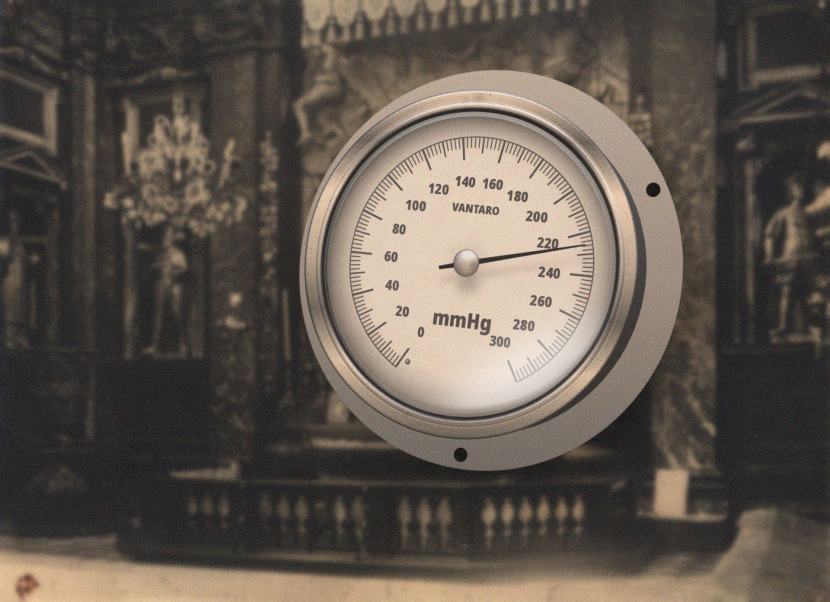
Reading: mmHg 226
